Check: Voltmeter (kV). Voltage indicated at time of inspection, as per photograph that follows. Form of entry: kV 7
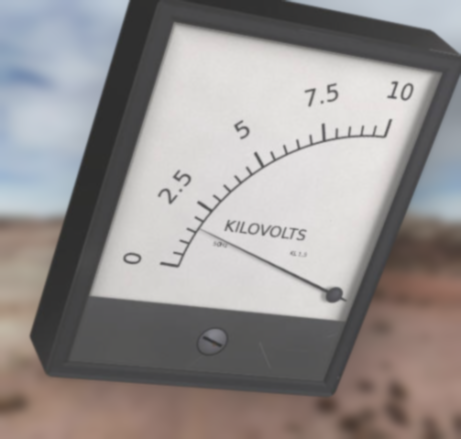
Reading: kV 1.75
